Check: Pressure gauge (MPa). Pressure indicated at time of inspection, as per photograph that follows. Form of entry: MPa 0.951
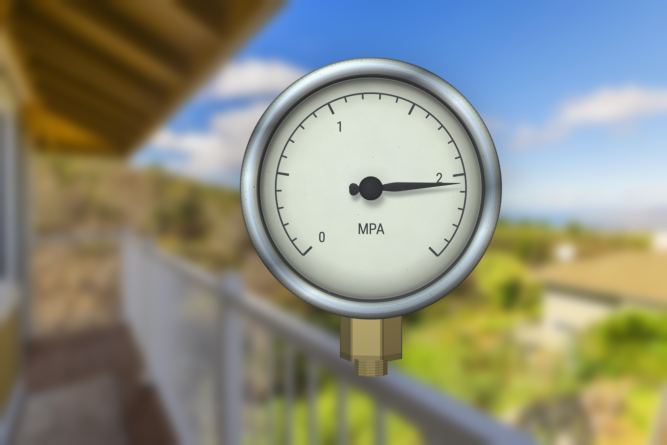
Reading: MPa 2.05
